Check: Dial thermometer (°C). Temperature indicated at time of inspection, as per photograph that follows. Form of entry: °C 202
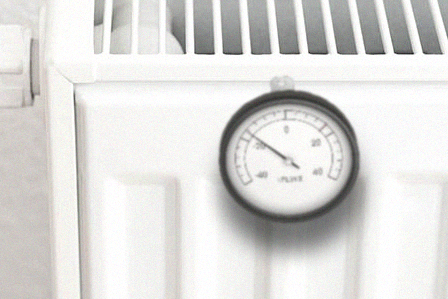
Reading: °C -16
